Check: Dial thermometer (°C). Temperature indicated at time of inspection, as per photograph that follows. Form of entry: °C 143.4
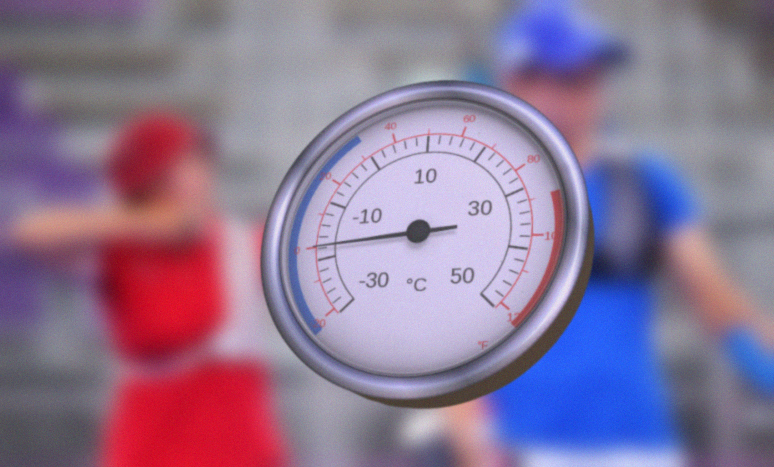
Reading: °C -18
